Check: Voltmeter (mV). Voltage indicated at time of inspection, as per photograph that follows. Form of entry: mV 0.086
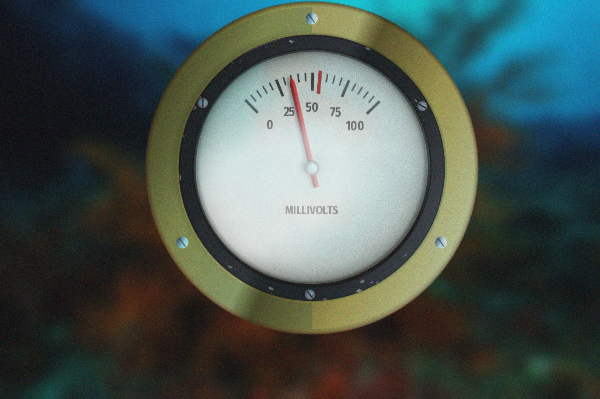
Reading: mV 35
